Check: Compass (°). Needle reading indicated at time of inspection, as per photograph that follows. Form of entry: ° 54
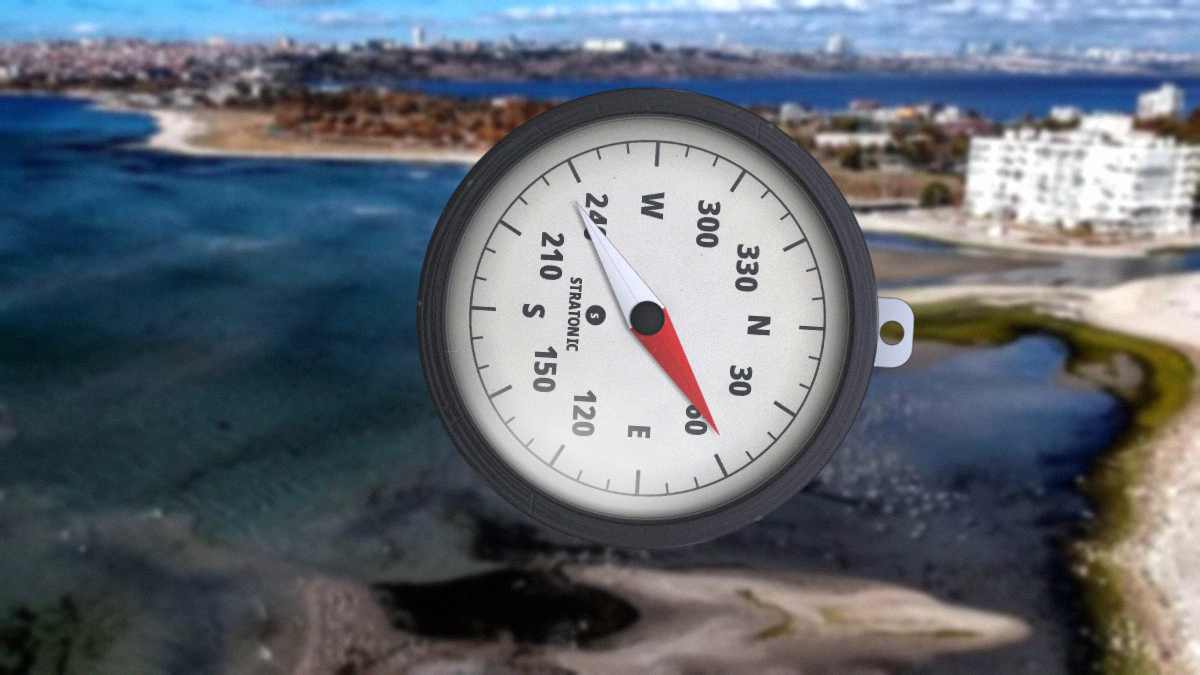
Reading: ° 55
